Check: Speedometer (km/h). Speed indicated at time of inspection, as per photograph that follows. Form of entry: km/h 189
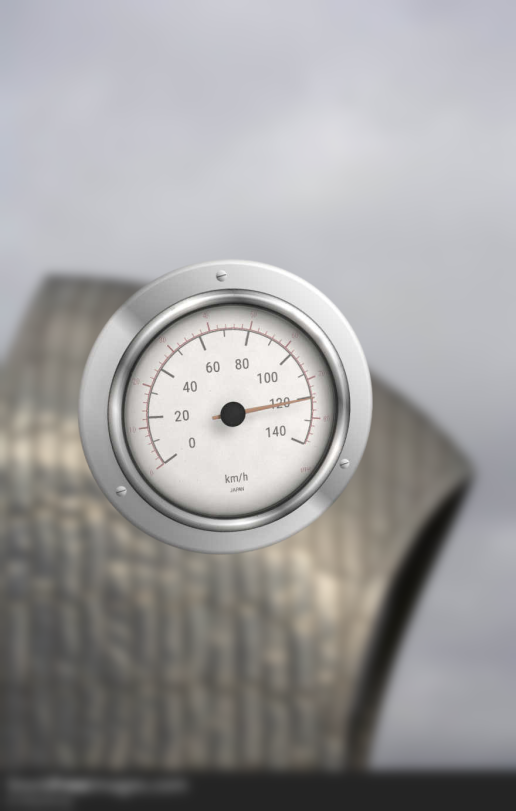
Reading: km/h 120
